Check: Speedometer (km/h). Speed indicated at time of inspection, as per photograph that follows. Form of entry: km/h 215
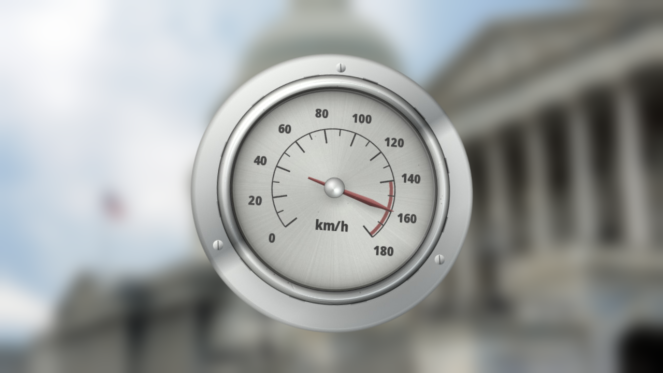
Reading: km/h 160
